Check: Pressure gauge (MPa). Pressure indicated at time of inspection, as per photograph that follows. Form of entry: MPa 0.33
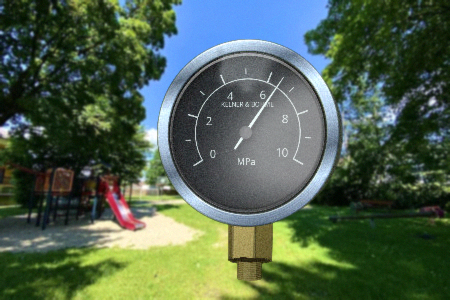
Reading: MPa 6.5
